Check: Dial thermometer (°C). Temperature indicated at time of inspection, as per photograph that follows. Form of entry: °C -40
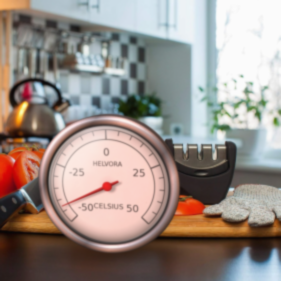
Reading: °C -42.5
